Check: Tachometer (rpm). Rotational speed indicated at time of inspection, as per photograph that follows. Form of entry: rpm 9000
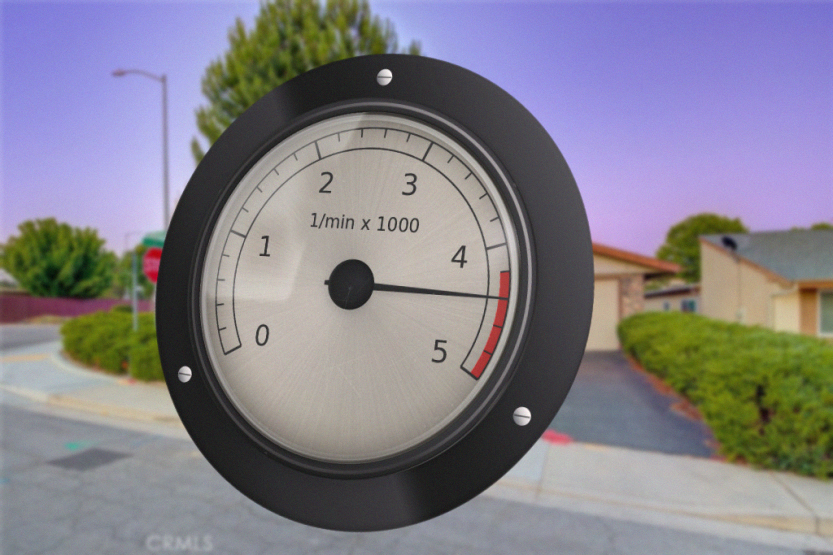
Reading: rpm 4400
